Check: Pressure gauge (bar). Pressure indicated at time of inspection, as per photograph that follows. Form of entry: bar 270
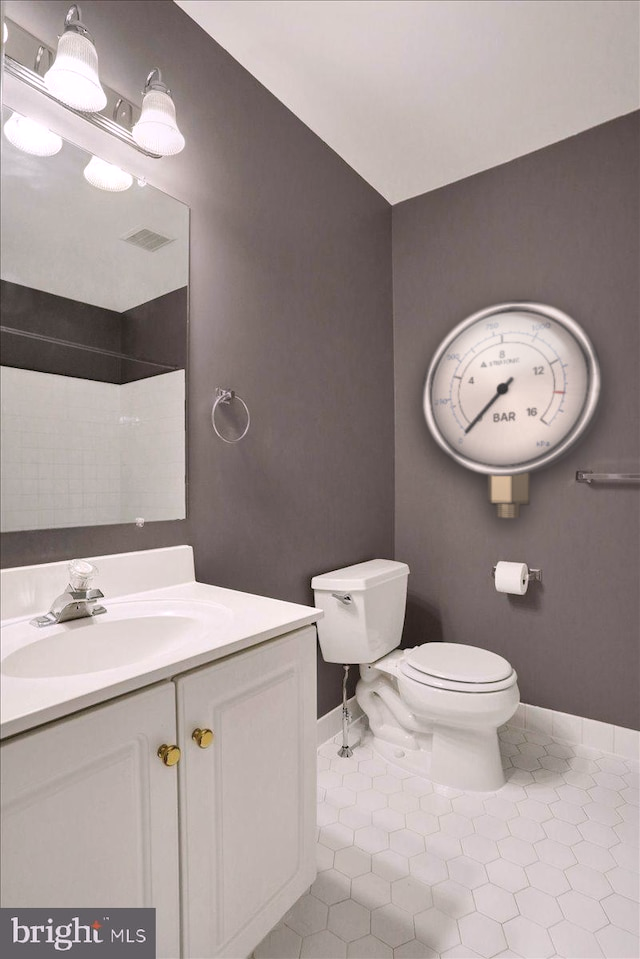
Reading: bar 0
